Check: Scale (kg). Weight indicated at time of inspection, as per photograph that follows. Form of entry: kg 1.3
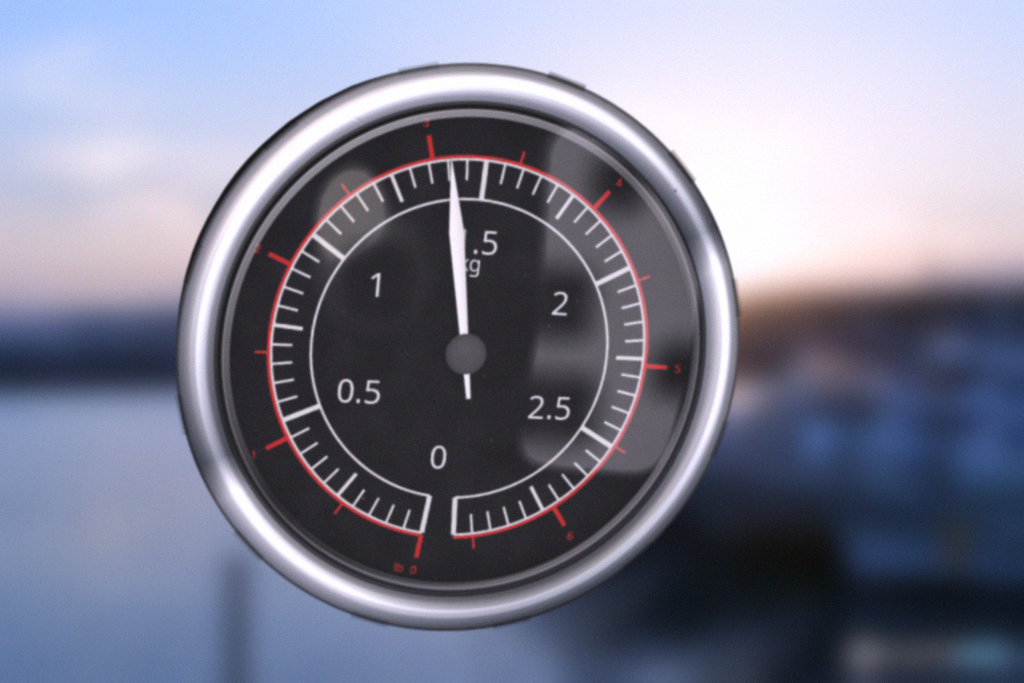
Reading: kg 1.4
